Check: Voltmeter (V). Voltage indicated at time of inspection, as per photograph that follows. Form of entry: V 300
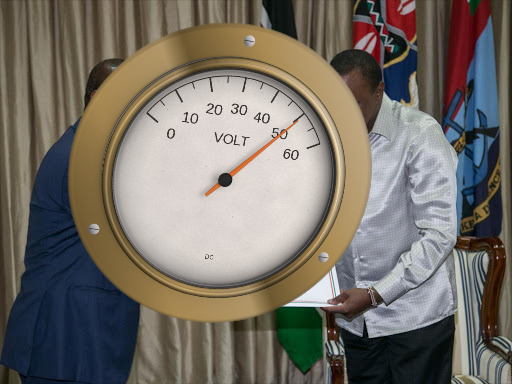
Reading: V 50
